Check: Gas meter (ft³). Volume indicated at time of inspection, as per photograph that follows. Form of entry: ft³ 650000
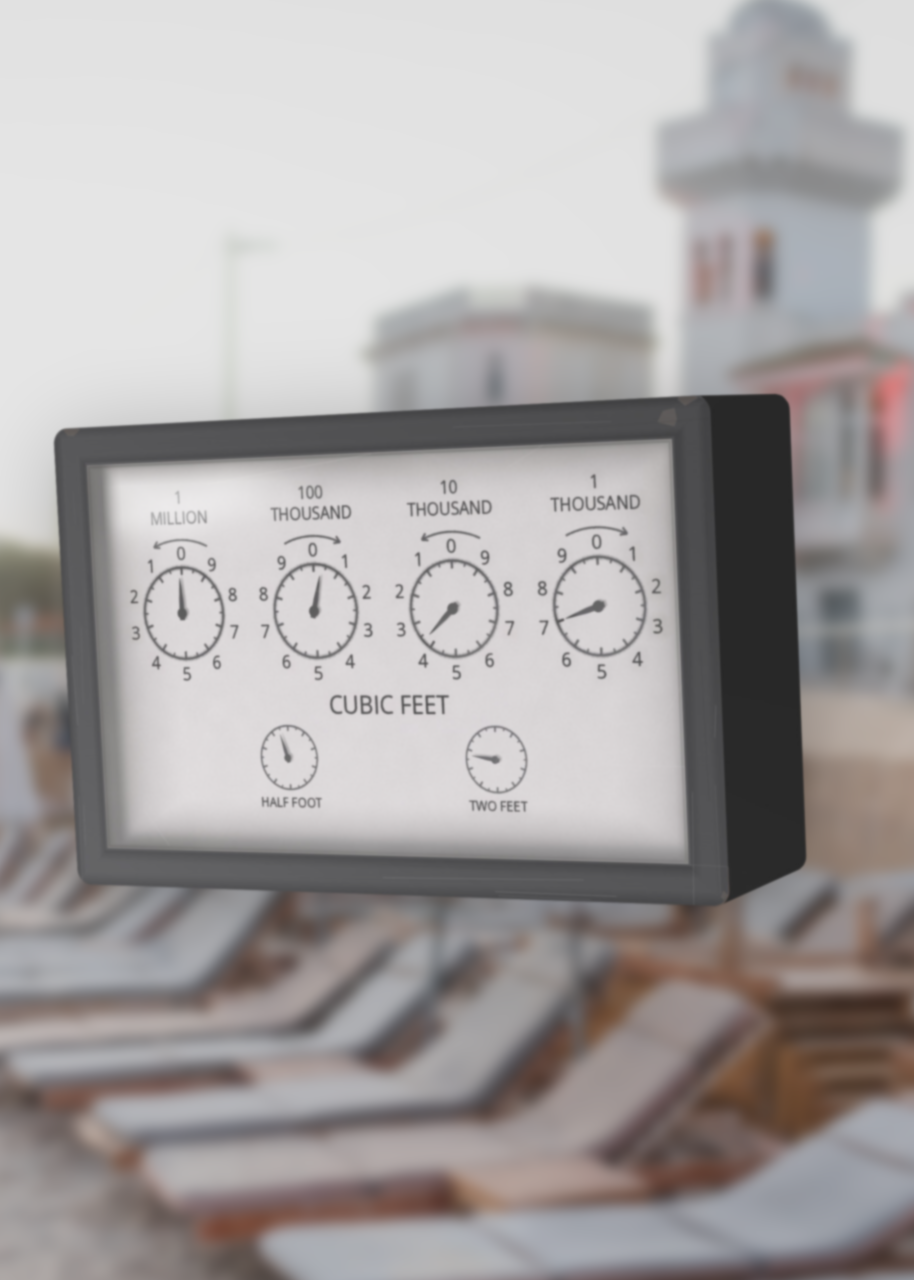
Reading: ft³ 3700
